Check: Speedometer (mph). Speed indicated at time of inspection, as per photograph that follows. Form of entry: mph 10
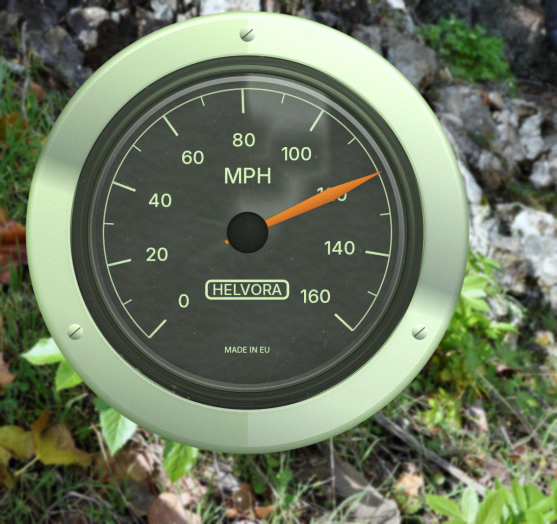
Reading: mph 120
